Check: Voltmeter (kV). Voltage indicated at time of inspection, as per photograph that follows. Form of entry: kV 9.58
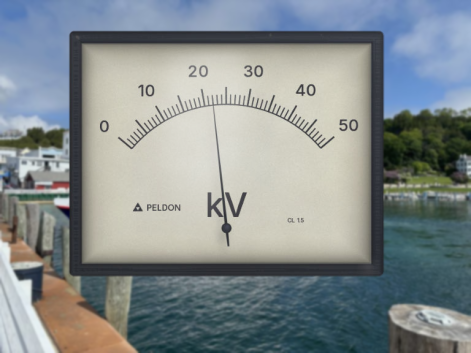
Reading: kV 22
